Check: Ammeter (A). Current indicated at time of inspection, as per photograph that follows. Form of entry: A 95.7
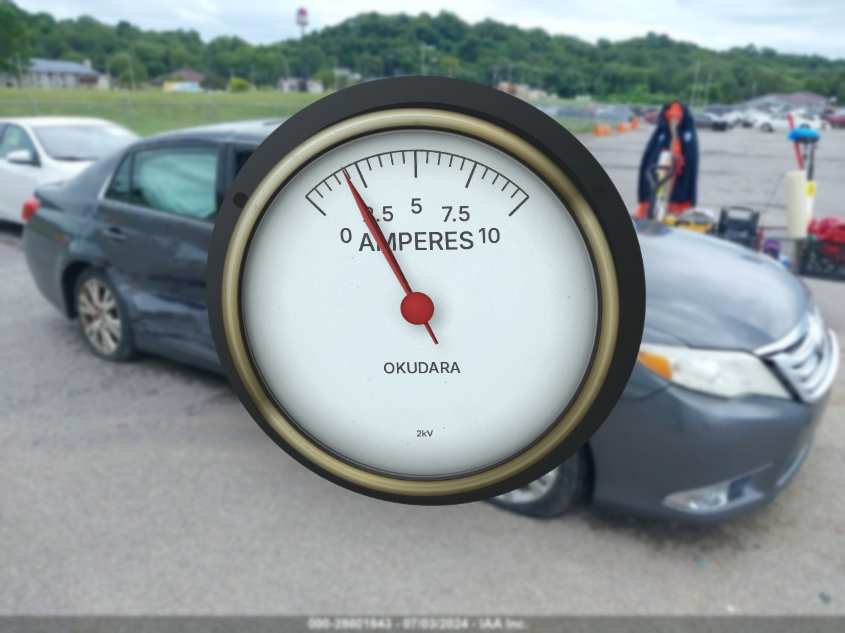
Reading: A 2
